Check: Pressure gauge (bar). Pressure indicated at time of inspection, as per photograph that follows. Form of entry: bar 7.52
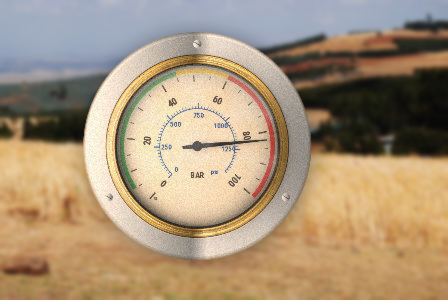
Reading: bar 82.5
